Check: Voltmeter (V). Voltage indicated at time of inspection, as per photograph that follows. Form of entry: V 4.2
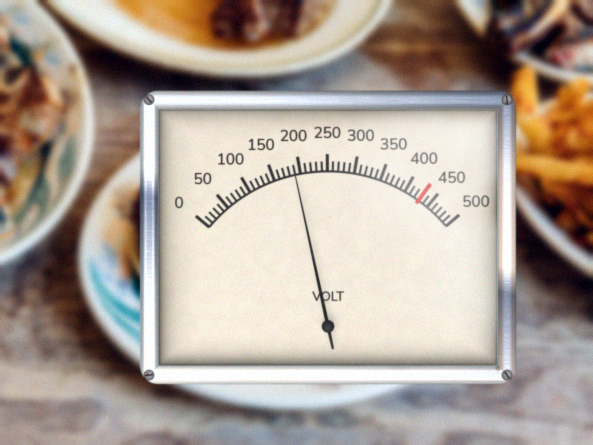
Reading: V 190
